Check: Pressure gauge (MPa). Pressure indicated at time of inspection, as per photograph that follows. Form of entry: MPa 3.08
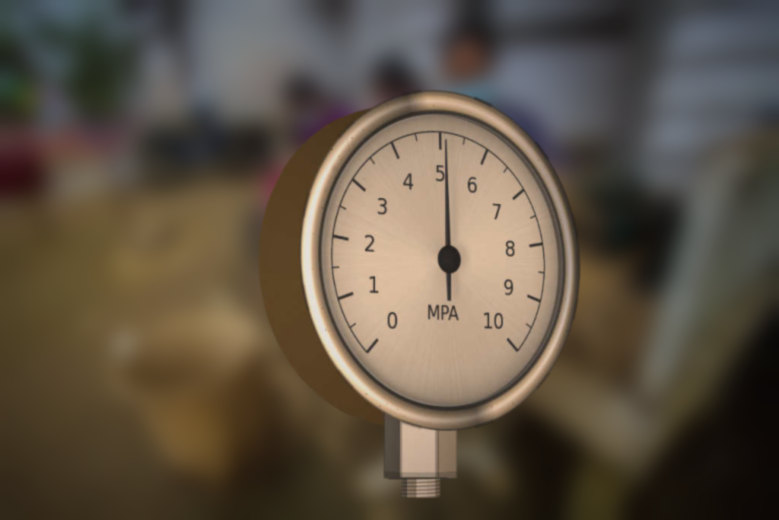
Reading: MPa 5
